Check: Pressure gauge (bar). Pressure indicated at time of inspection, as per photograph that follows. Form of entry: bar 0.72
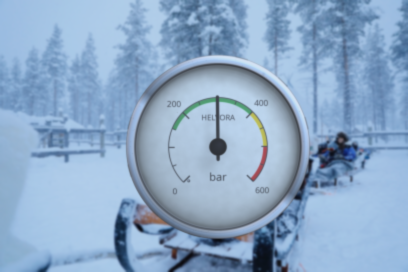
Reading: bar 300
